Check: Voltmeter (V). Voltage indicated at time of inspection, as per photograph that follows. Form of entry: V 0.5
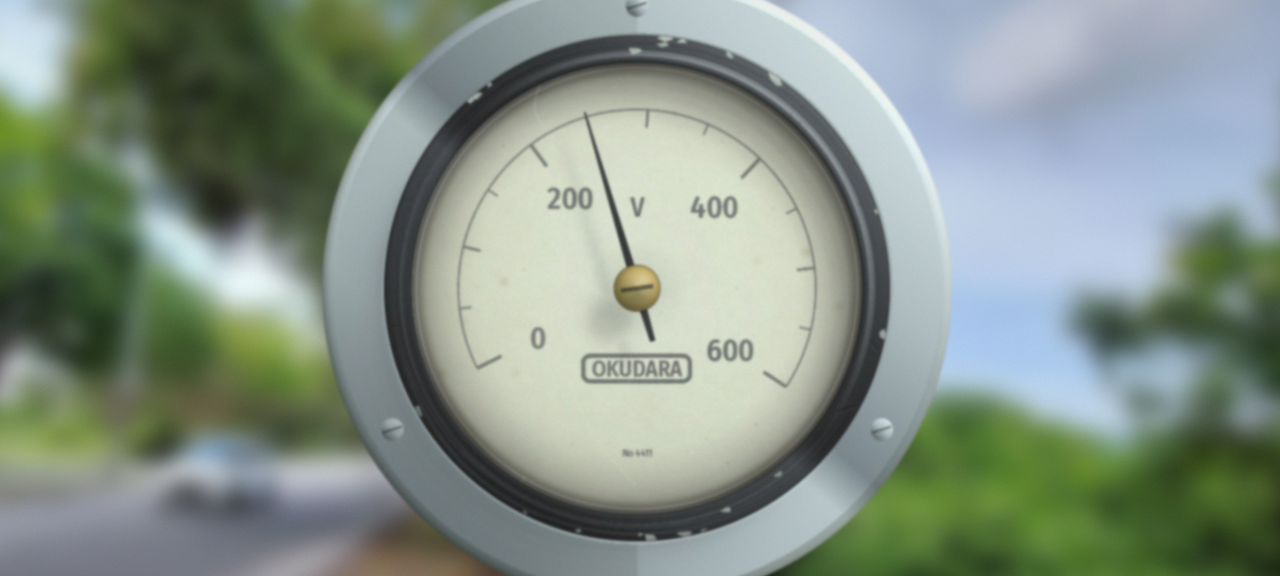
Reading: V 250
